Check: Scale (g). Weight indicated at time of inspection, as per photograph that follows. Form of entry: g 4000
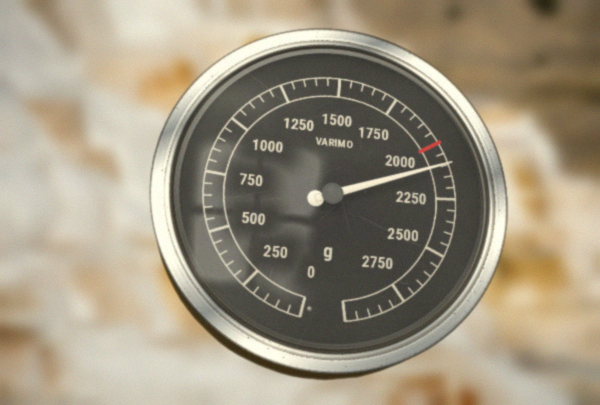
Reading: g 2100
